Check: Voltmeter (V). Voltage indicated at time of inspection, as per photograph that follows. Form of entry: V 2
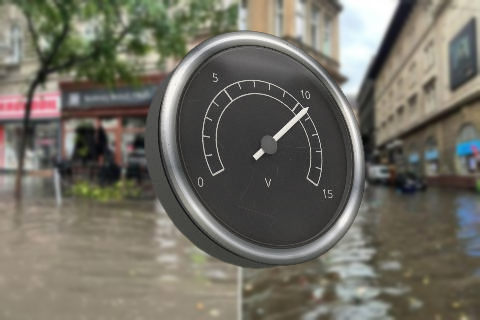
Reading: V 10.5
